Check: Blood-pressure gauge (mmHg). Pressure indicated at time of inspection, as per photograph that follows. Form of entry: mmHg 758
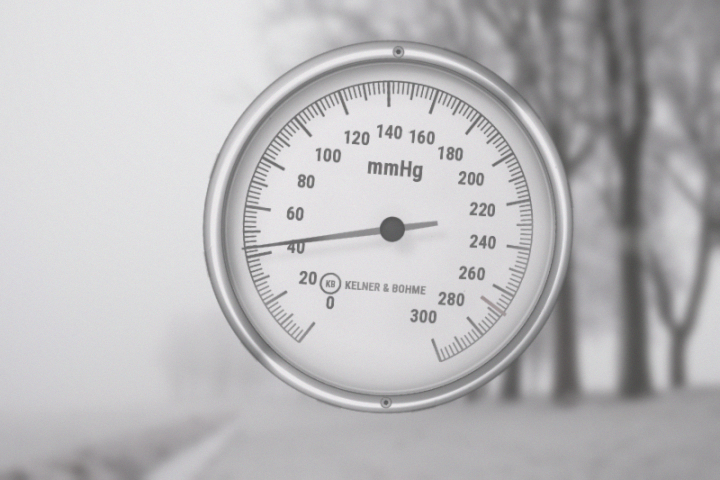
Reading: mmHg 44
